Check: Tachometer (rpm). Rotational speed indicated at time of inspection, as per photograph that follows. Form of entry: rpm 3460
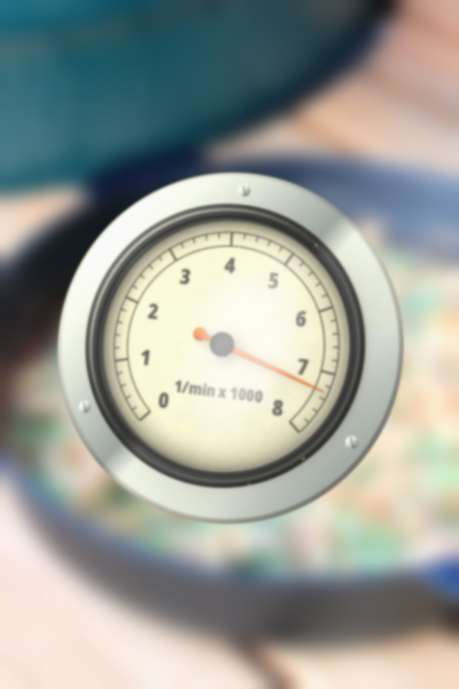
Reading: rpm 7300
